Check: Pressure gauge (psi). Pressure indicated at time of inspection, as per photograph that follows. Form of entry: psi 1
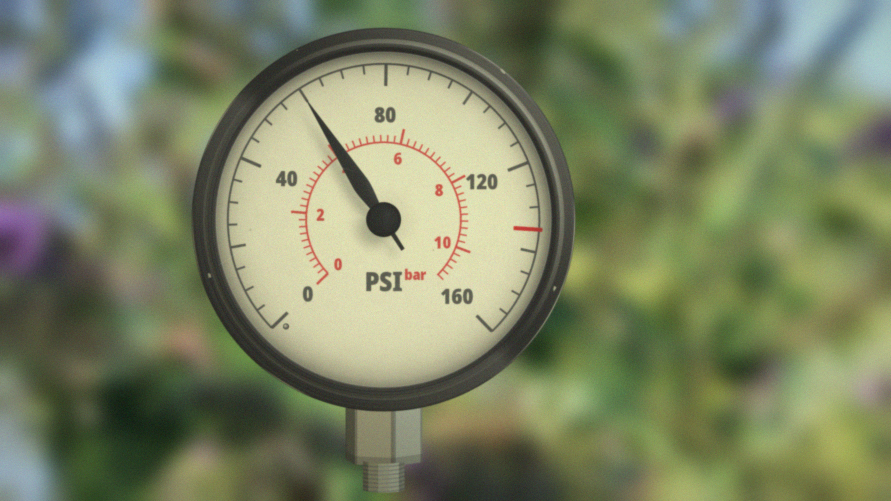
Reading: psi 60
